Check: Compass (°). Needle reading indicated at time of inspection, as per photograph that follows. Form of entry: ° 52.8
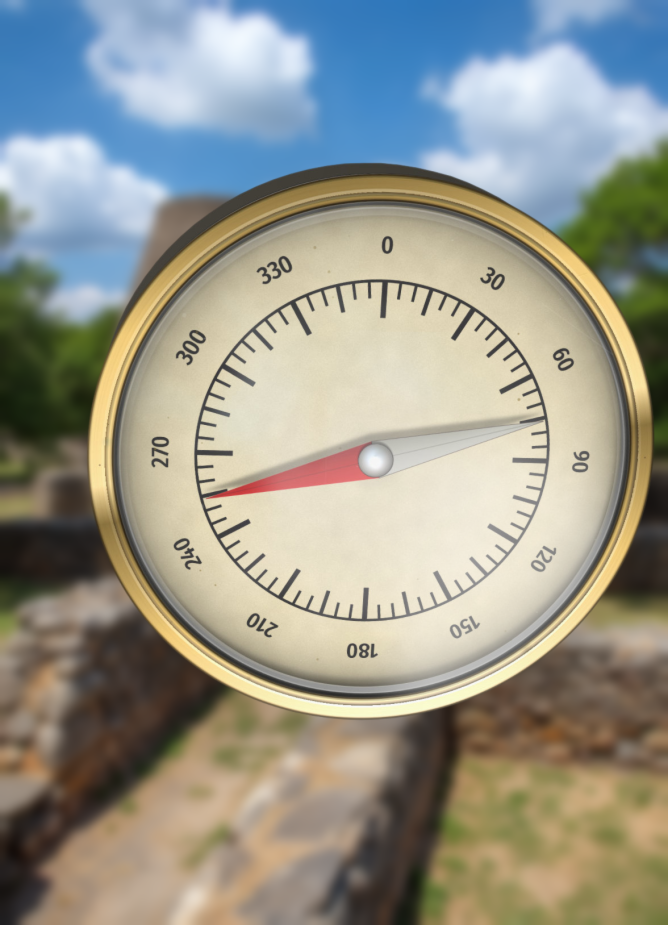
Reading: ° 255
